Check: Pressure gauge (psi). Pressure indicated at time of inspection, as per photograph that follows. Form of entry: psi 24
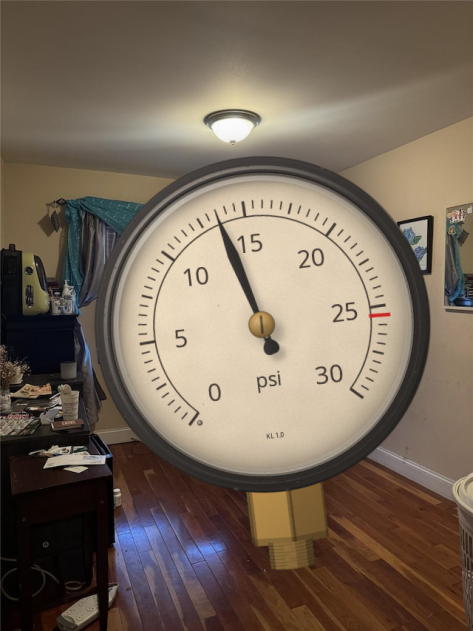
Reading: psi 13.5
